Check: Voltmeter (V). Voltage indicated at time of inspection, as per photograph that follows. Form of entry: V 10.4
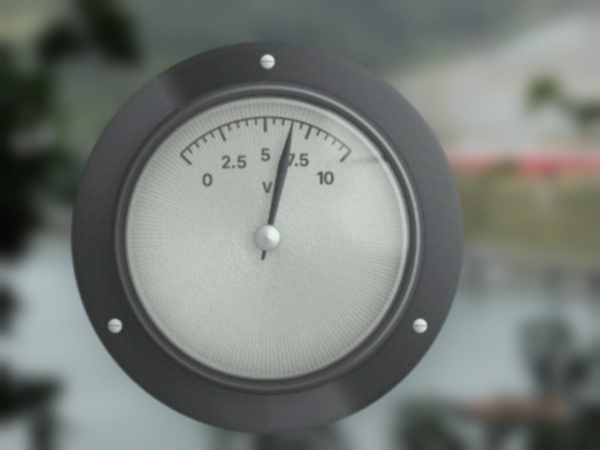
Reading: V 6.5
